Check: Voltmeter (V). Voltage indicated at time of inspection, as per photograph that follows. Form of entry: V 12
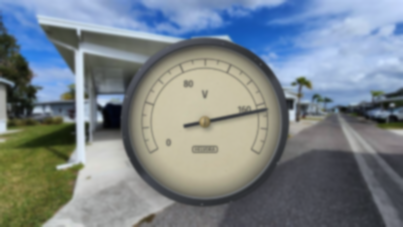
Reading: V 165
